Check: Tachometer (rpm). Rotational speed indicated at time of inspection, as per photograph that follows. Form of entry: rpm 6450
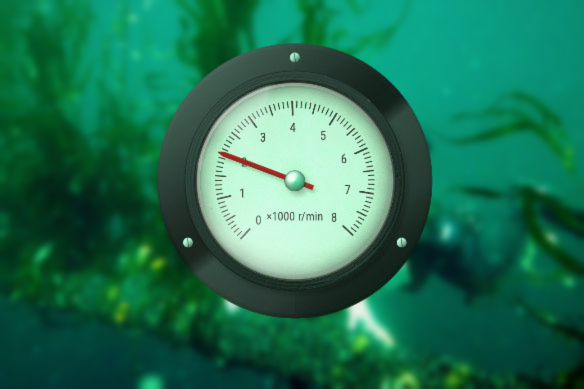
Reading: rpm 2000
